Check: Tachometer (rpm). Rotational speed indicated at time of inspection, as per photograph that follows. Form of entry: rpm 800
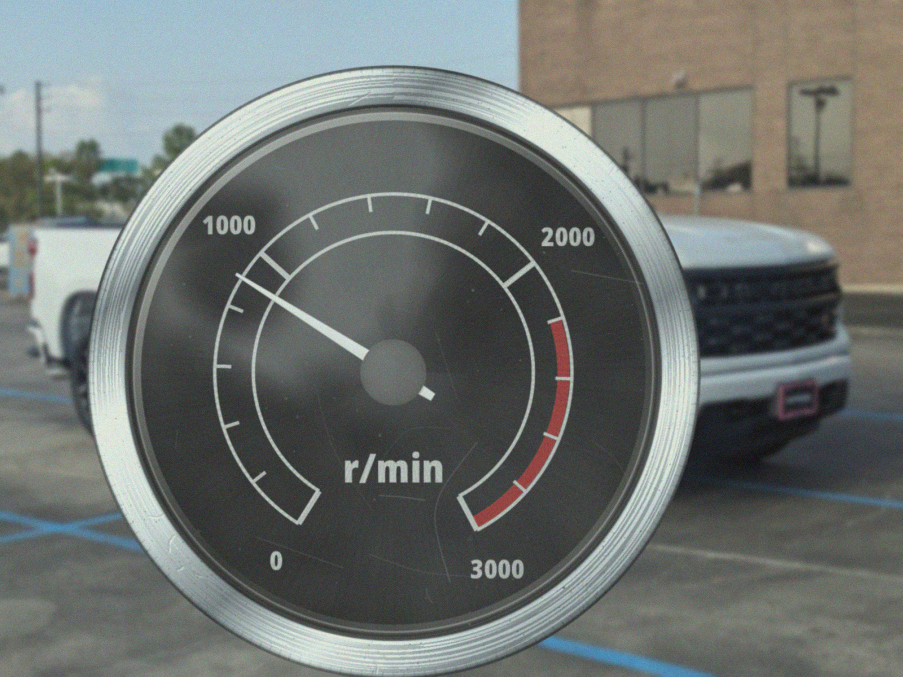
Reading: rpm 900
